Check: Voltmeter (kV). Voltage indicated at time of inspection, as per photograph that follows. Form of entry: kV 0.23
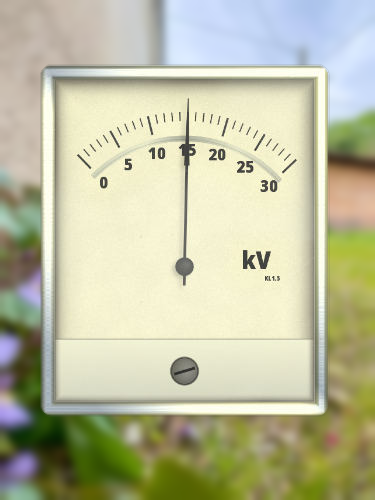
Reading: kV 15
